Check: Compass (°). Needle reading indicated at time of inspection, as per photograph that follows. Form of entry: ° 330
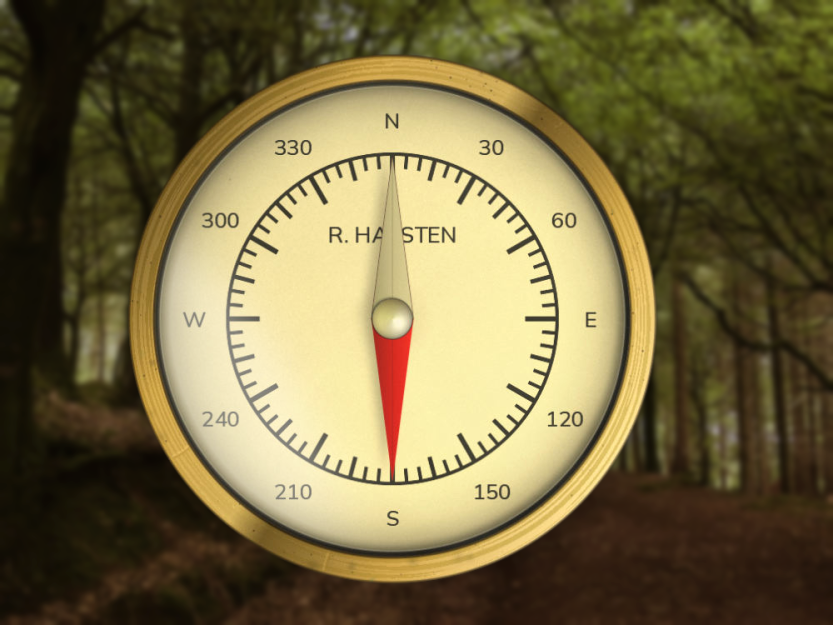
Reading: ° 180
